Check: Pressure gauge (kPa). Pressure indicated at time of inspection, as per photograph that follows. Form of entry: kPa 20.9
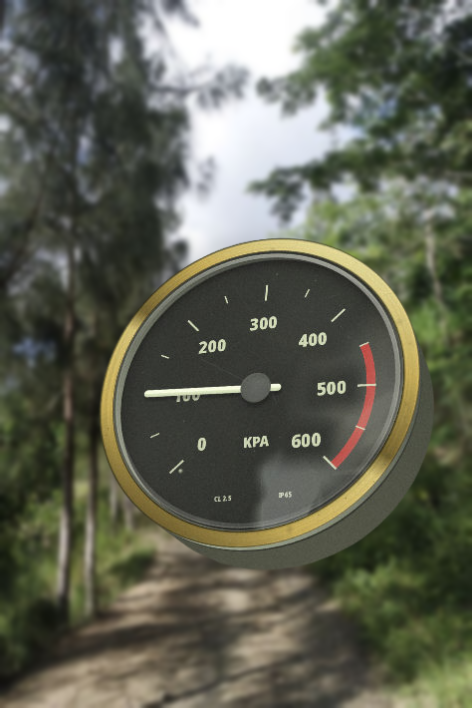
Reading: kPa 100
